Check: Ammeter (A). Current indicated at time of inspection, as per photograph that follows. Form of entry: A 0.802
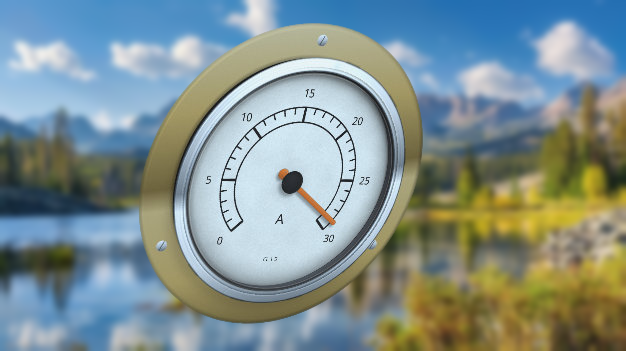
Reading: A 29
